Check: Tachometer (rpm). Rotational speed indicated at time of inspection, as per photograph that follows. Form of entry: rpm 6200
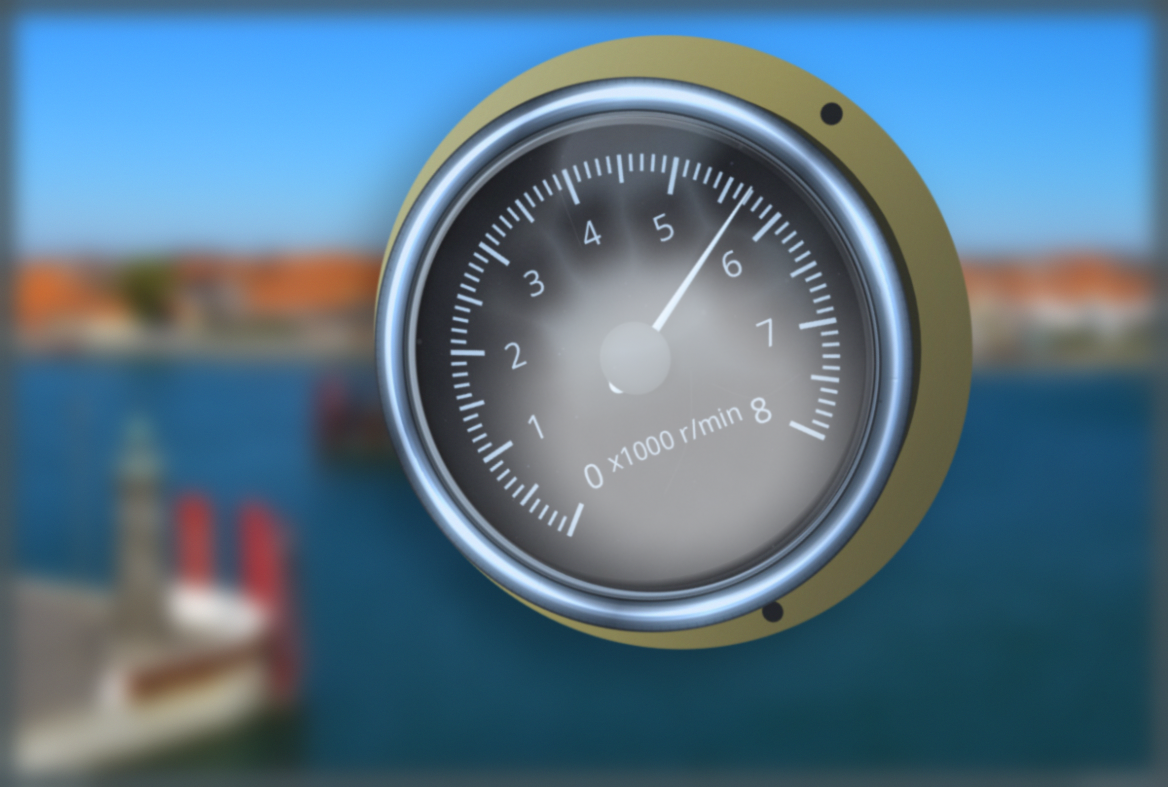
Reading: rpm 5700
